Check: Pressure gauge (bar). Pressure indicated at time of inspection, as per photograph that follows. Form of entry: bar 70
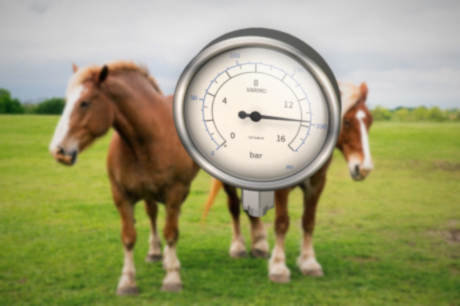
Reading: bar 13.5
